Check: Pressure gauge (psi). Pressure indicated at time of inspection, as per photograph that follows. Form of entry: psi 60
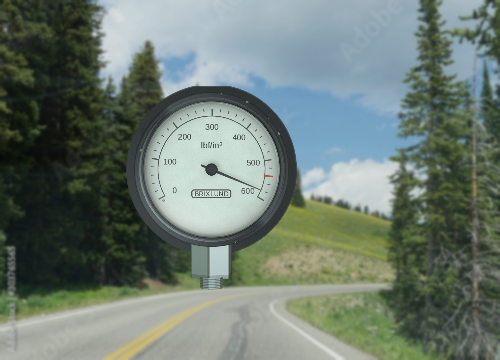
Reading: psi 580
